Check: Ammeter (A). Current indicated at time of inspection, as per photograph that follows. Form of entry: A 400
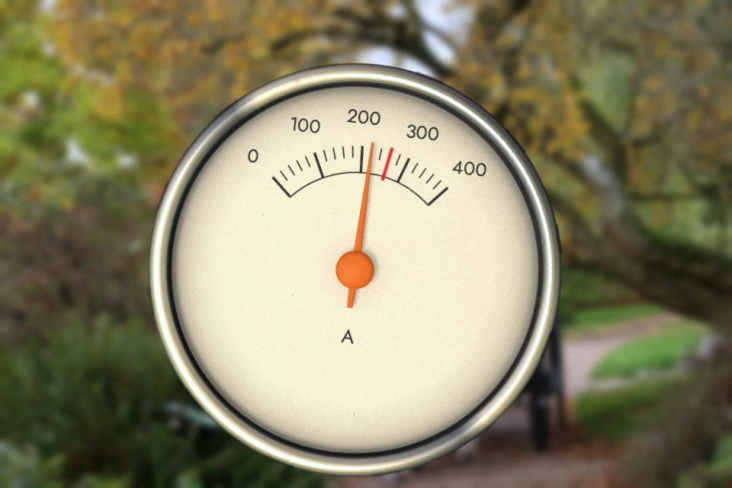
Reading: A 220
